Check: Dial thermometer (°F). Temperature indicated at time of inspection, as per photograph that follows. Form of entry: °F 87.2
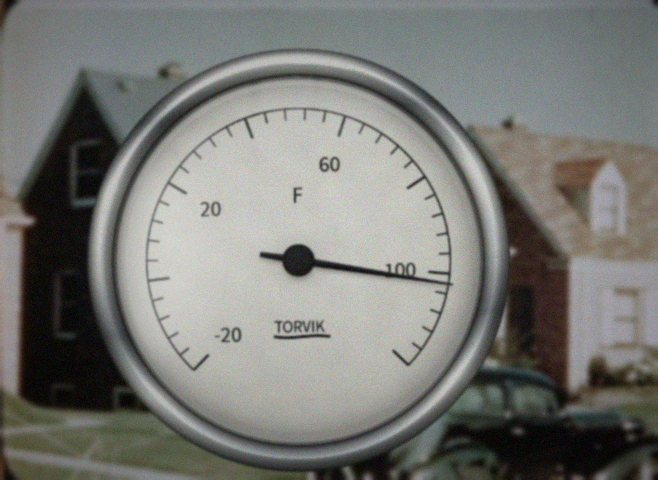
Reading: °F 102
